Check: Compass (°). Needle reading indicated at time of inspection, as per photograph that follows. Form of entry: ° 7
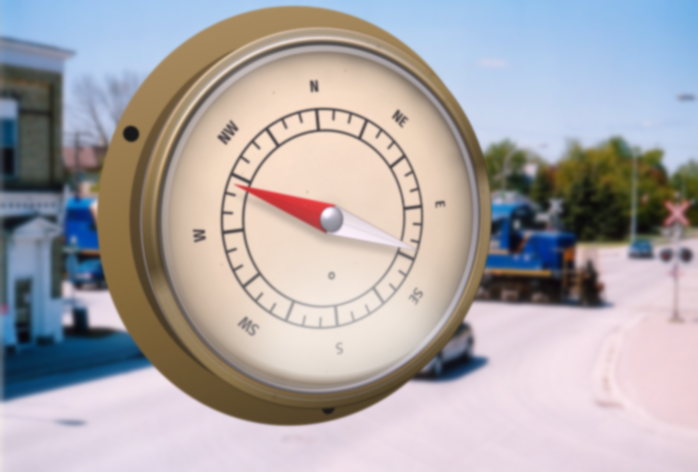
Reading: ° 295
